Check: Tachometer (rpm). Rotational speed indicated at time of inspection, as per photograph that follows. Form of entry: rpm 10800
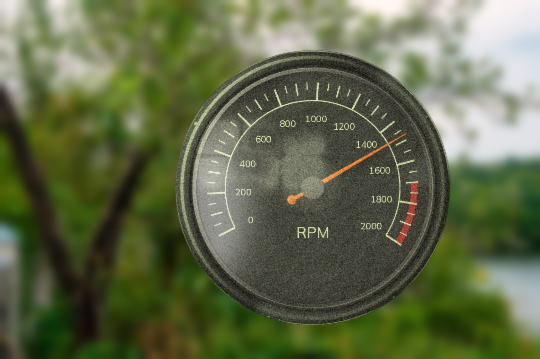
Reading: rpm 1475
